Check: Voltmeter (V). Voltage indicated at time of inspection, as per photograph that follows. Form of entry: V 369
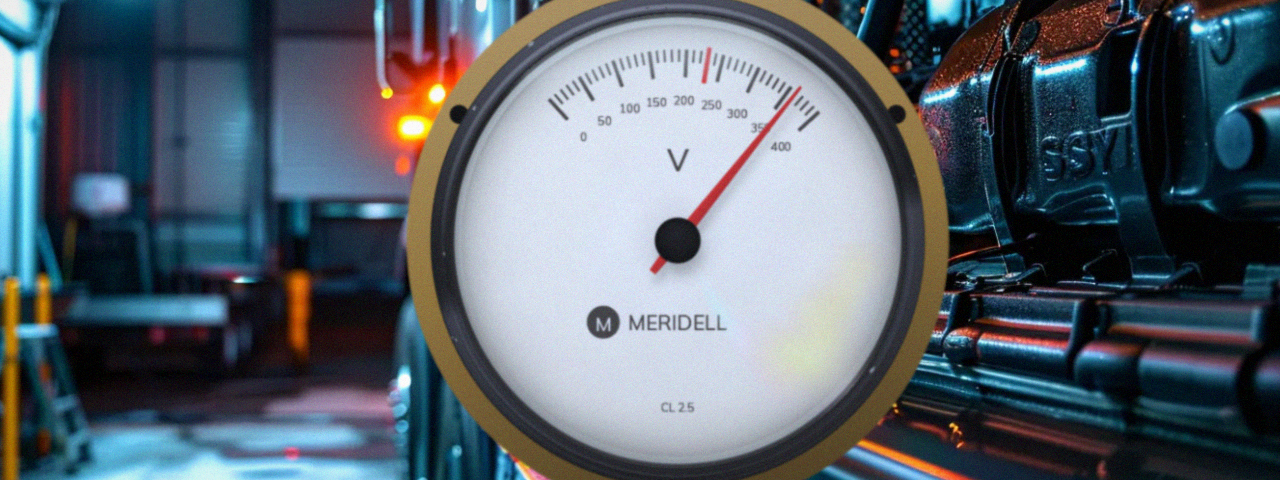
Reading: V 360
